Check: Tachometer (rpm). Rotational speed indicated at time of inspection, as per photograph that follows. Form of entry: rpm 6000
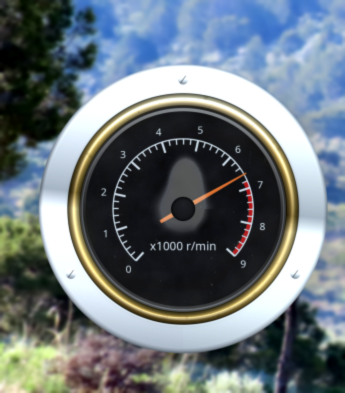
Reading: rpm 6600
